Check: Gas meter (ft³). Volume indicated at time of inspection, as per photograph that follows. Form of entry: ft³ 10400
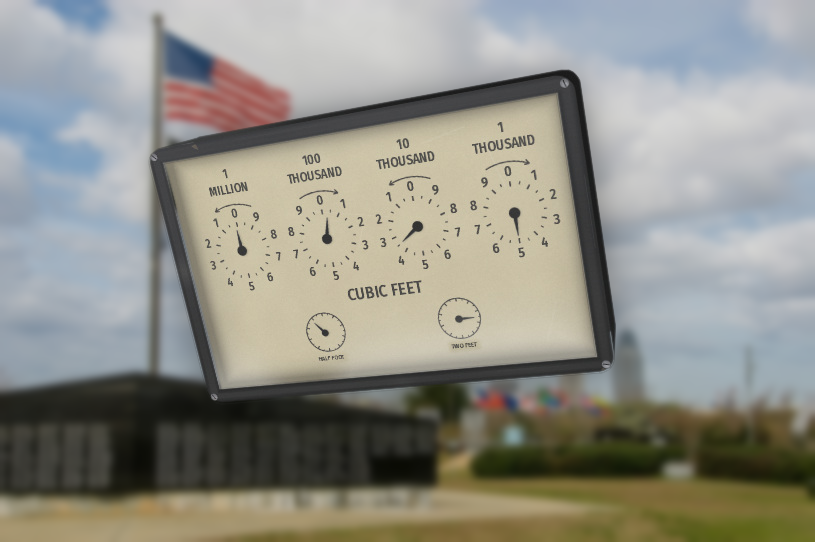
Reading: ft³ 3500
